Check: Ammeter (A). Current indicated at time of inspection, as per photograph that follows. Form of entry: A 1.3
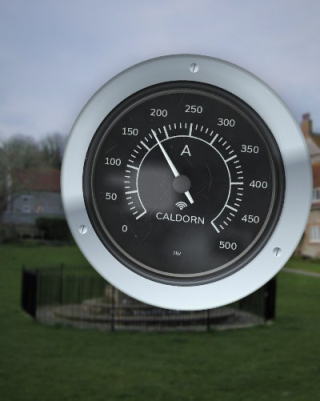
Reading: A 180
